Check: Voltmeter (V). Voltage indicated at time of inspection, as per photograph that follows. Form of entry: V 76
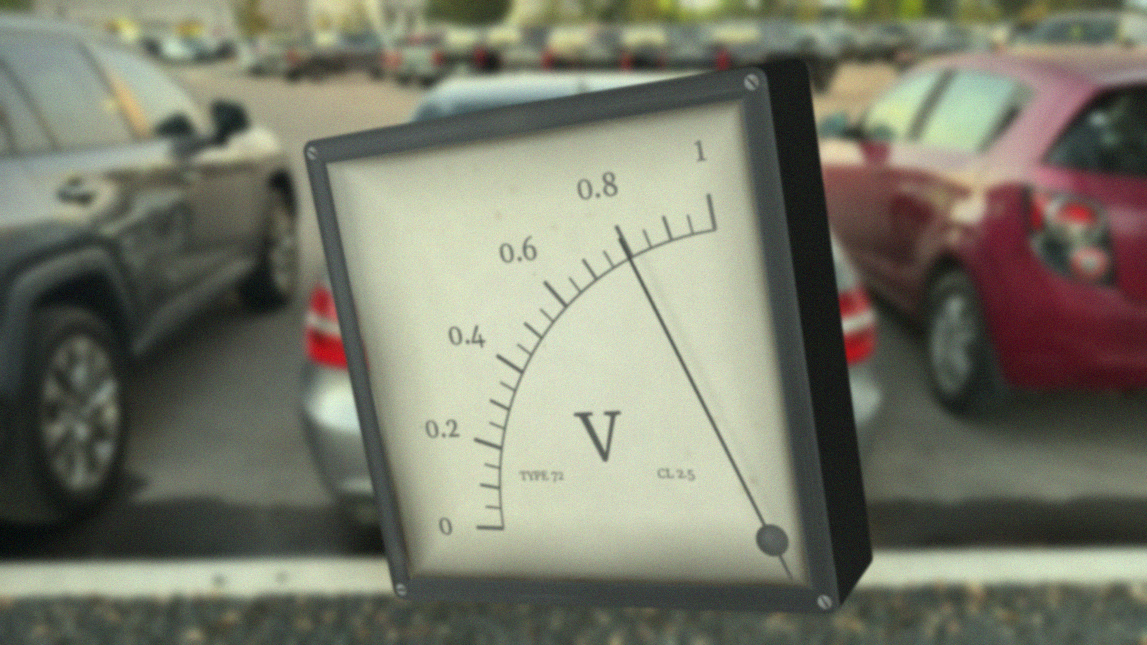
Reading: V 0.8
